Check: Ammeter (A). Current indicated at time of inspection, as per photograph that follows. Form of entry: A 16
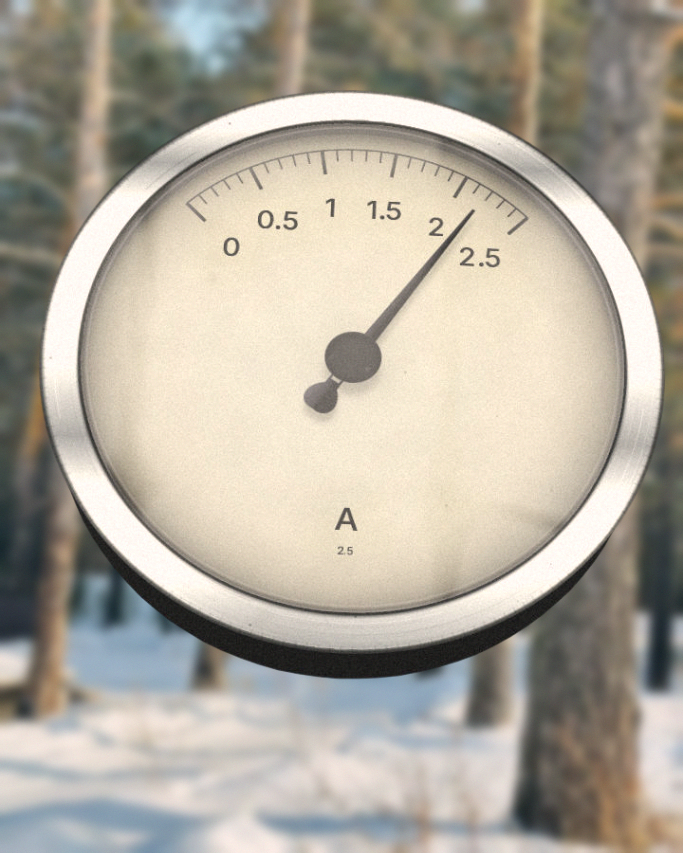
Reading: A 2.2
